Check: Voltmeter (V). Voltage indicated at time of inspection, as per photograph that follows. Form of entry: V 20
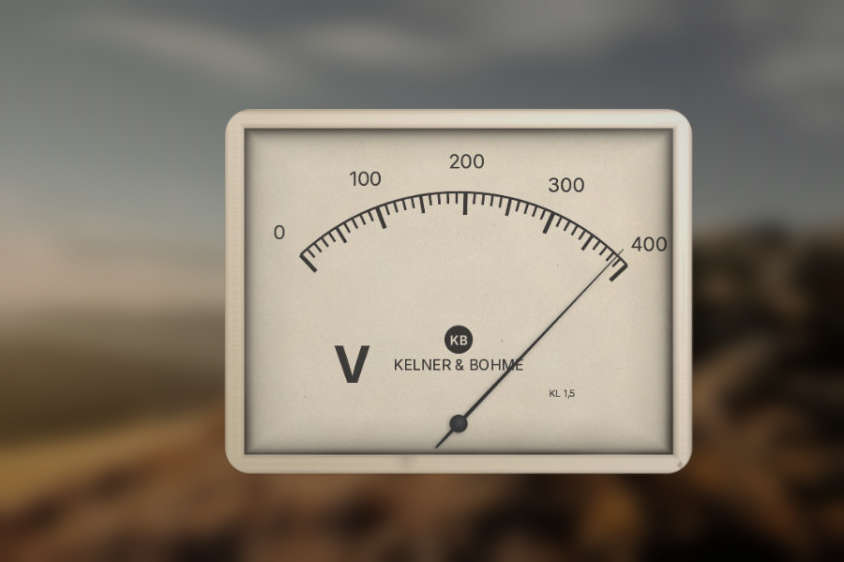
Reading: V 385
